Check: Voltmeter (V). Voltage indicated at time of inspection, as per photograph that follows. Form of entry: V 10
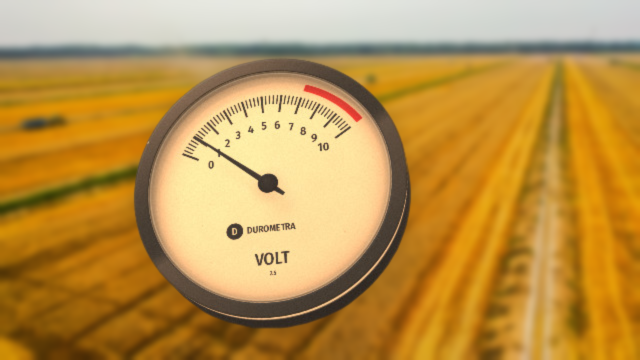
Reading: V 1
